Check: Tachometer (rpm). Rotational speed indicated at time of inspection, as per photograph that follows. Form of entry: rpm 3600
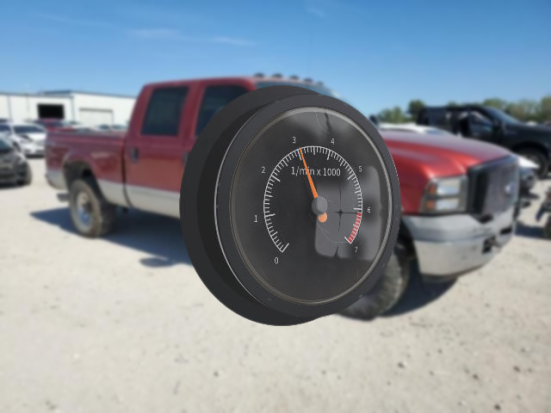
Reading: rpm 3000
